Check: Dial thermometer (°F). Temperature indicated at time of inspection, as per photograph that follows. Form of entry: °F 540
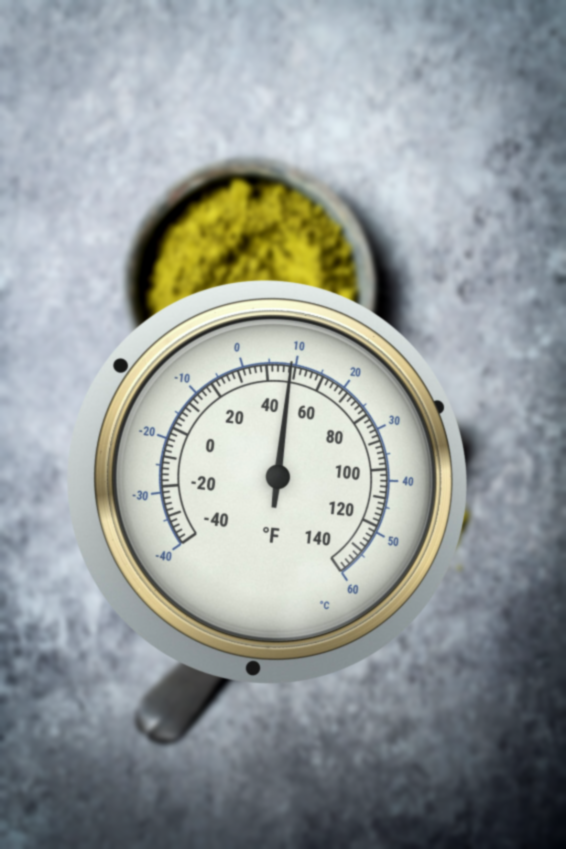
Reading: °F 48
